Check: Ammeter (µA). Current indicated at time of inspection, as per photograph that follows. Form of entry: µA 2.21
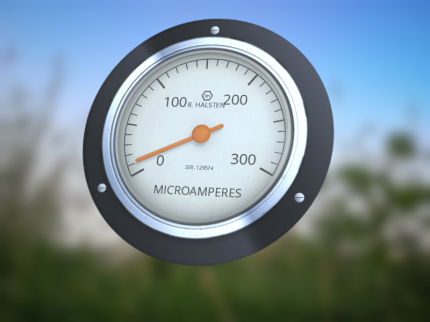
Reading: µA 10
